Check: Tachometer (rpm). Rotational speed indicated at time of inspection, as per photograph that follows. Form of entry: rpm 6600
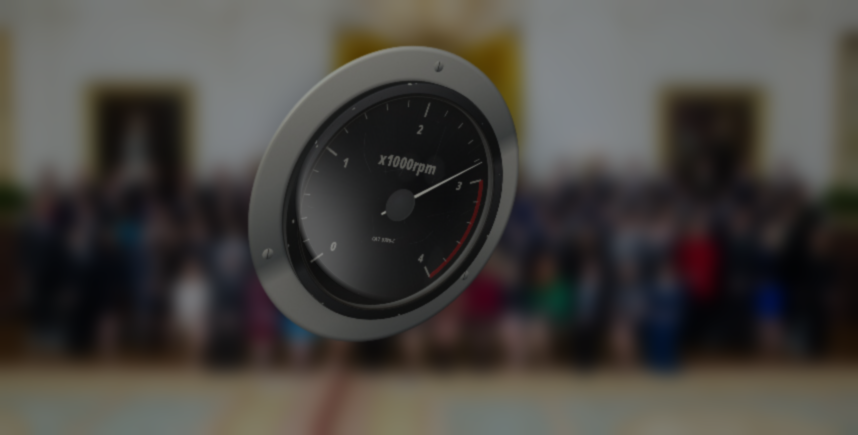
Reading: rpm 2800
